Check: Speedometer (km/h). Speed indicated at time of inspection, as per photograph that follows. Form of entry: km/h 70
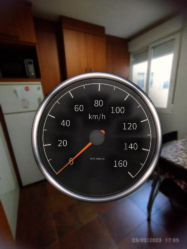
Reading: km/h 0
